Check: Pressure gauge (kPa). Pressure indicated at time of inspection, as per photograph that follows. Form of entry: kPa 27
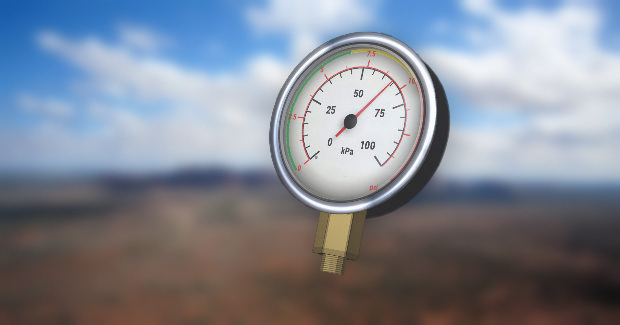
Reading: kPa 65
